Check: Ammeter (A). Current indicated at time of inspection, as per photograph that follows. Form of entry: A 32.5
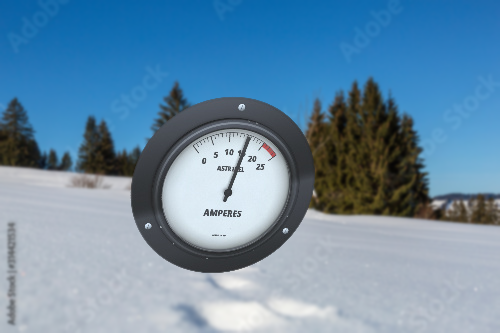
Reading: A 15
